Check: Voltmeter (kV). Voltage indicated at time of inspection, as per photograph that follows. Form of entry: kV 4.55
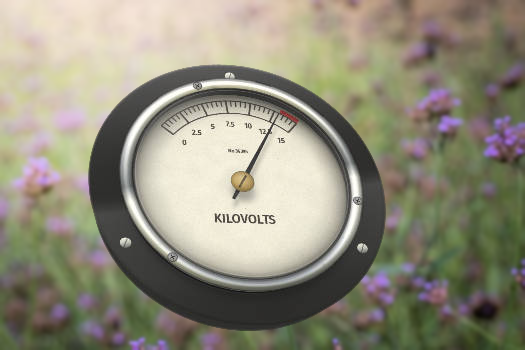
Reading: kV 13
